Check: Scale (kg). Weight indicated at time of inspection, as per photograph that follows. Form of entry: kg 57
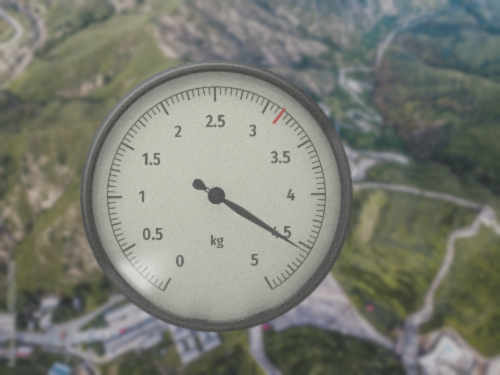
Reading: kg 4.55
